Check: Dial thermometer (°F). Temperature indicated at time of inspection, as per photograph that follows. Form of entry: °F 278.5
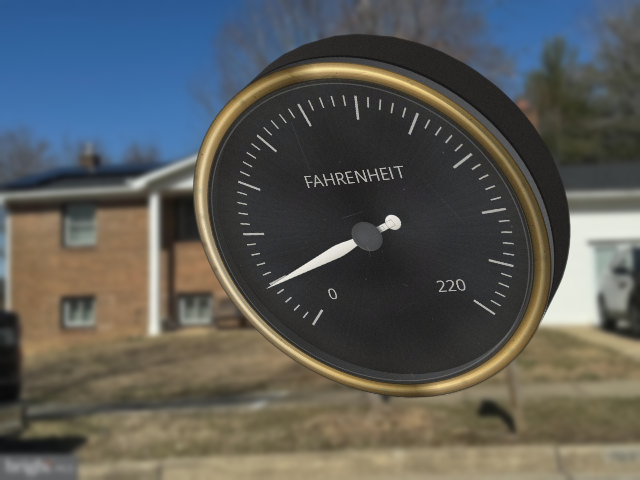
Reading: °F 20
